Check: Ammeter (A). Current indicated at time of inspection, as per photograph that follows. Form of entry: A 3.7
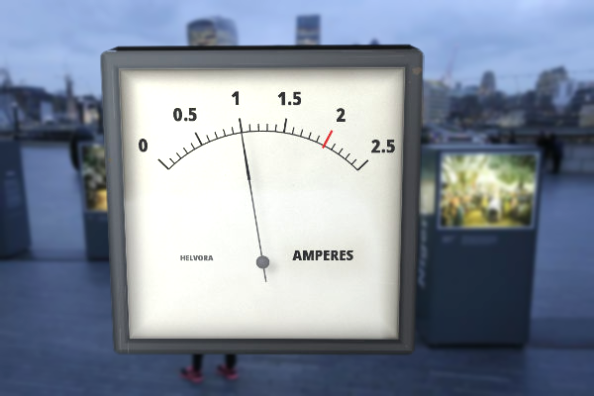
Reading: A 1
